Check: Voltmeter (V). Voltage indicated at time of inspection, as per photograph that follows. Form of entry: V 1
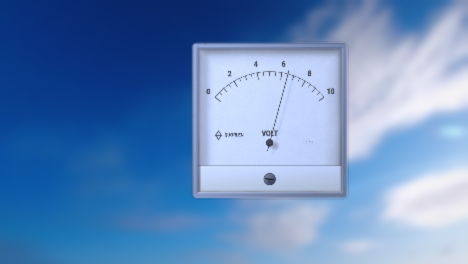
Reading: V 6.5
